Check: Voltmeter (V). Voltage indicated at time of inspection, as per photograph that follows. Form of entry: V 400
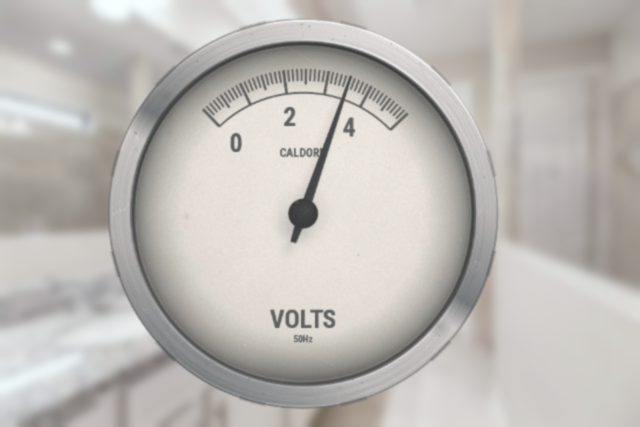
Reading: V 3.5
